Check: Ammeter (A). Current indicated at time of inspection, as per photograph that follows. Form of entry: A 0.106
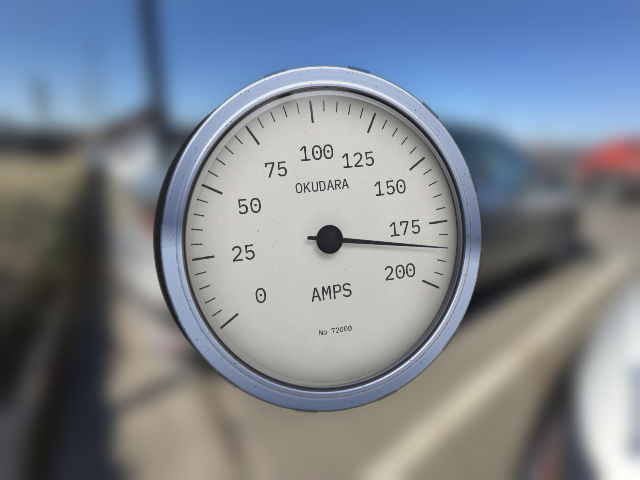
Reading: A 185
